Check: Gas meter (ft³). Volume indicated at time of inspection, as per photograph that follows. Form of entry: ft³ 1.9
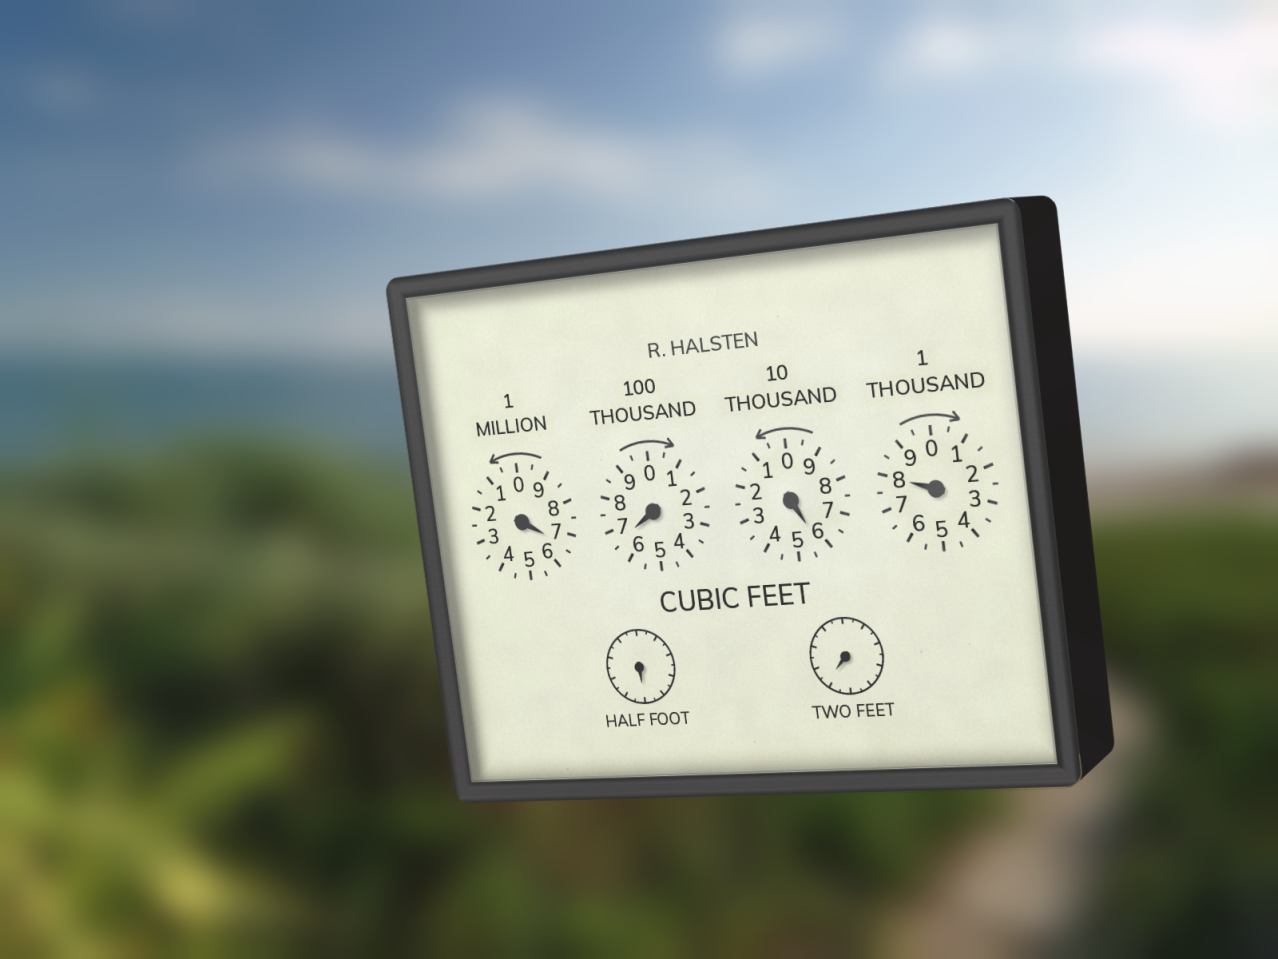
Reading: ft³ 665800
